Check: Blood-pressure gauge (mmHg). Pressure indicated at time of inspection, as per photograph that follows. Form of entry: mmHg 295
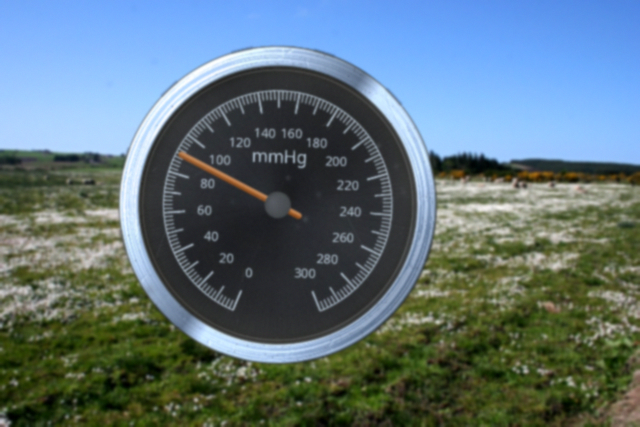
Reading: mmHg 90
